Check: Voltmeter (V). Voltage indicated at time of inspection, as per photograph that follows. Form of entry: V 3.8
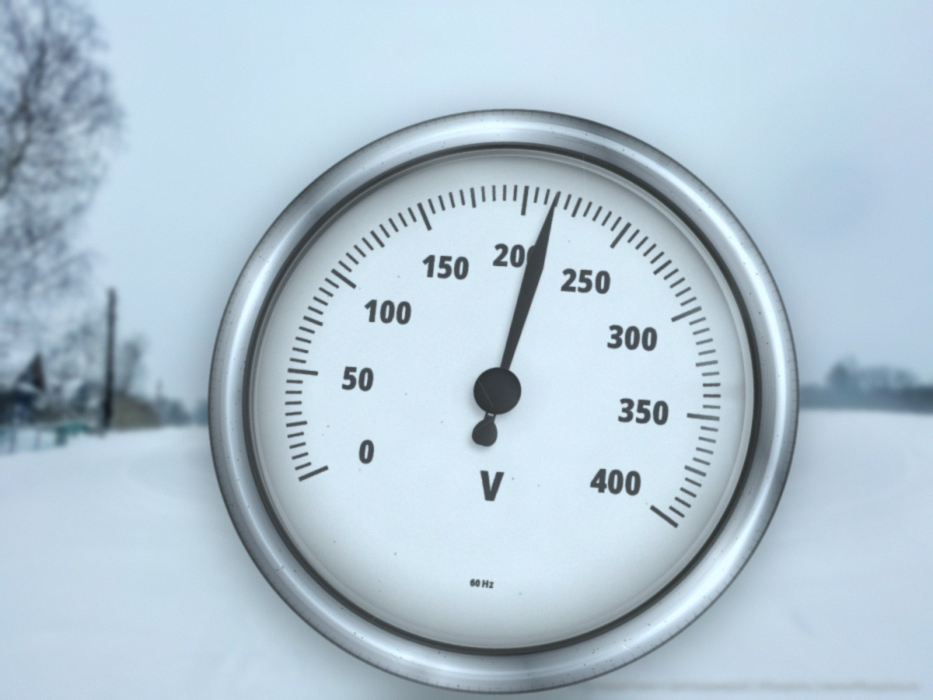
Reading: V 215
